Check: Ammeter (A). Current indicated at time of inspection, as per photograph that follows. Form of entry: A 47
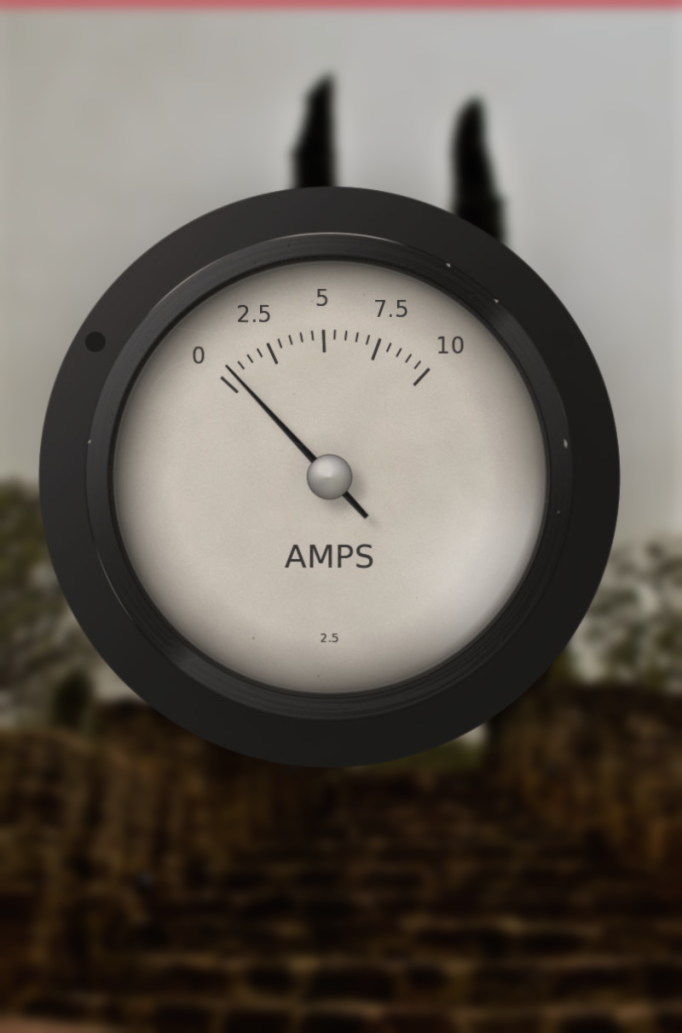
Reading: A 0.5
